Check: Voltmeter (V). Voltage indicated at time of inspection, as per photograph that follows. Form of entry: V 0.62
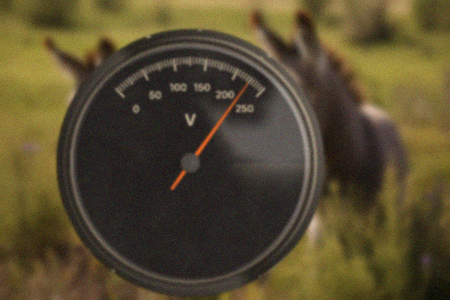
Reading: V 225
